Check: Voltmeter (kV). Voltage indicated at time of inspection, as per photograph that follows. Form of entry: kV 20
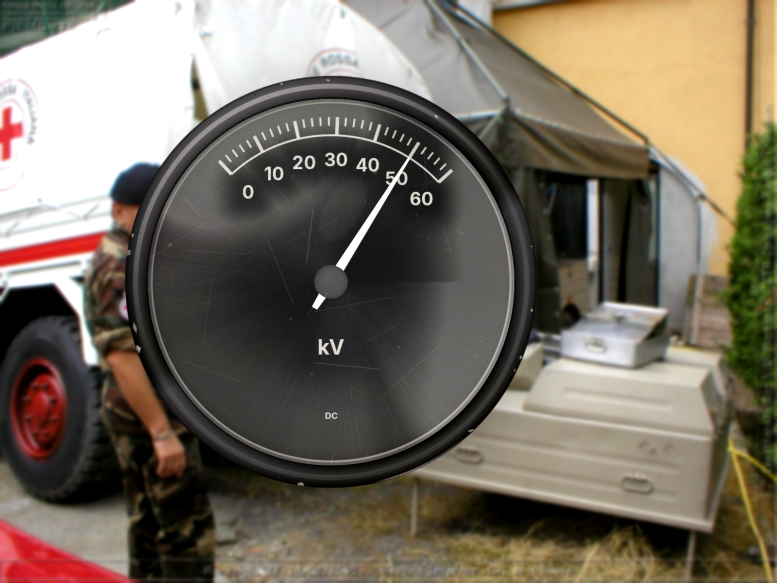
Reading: kV 50
